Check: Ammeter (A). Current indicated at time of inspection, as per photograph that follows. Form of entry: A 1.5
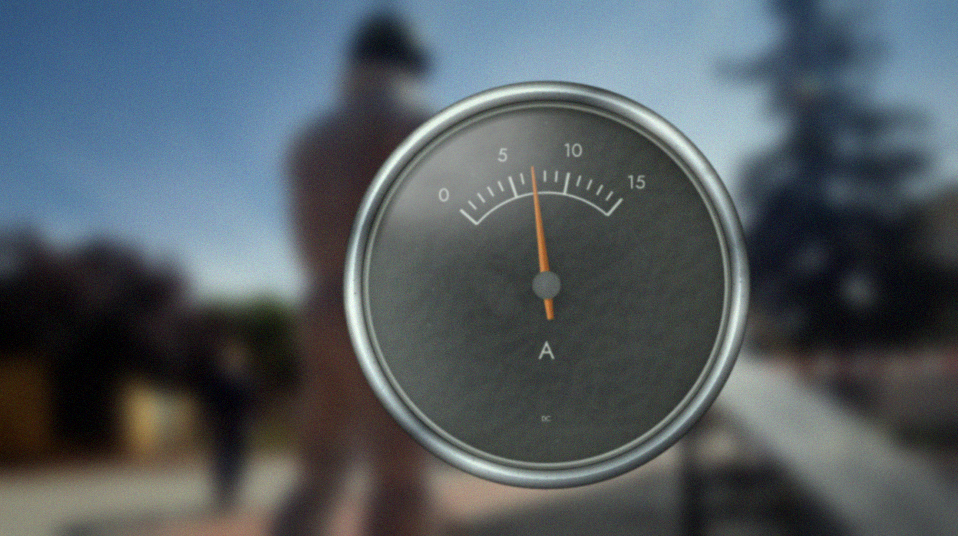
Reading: A 7
